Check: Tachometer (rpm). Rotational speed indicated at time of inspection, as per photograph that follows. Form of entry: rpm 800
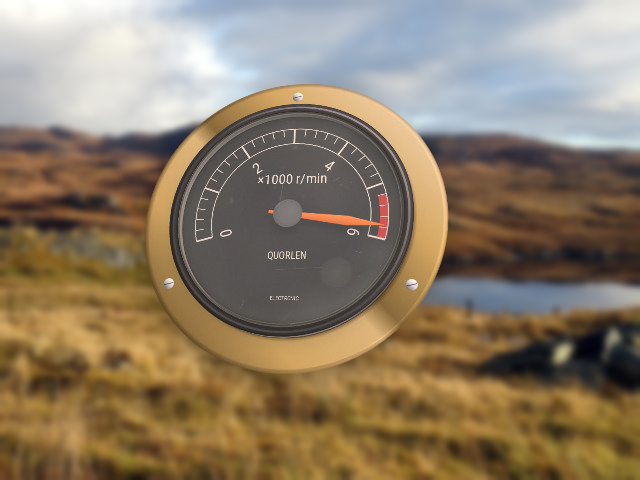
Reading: rpm 5800
